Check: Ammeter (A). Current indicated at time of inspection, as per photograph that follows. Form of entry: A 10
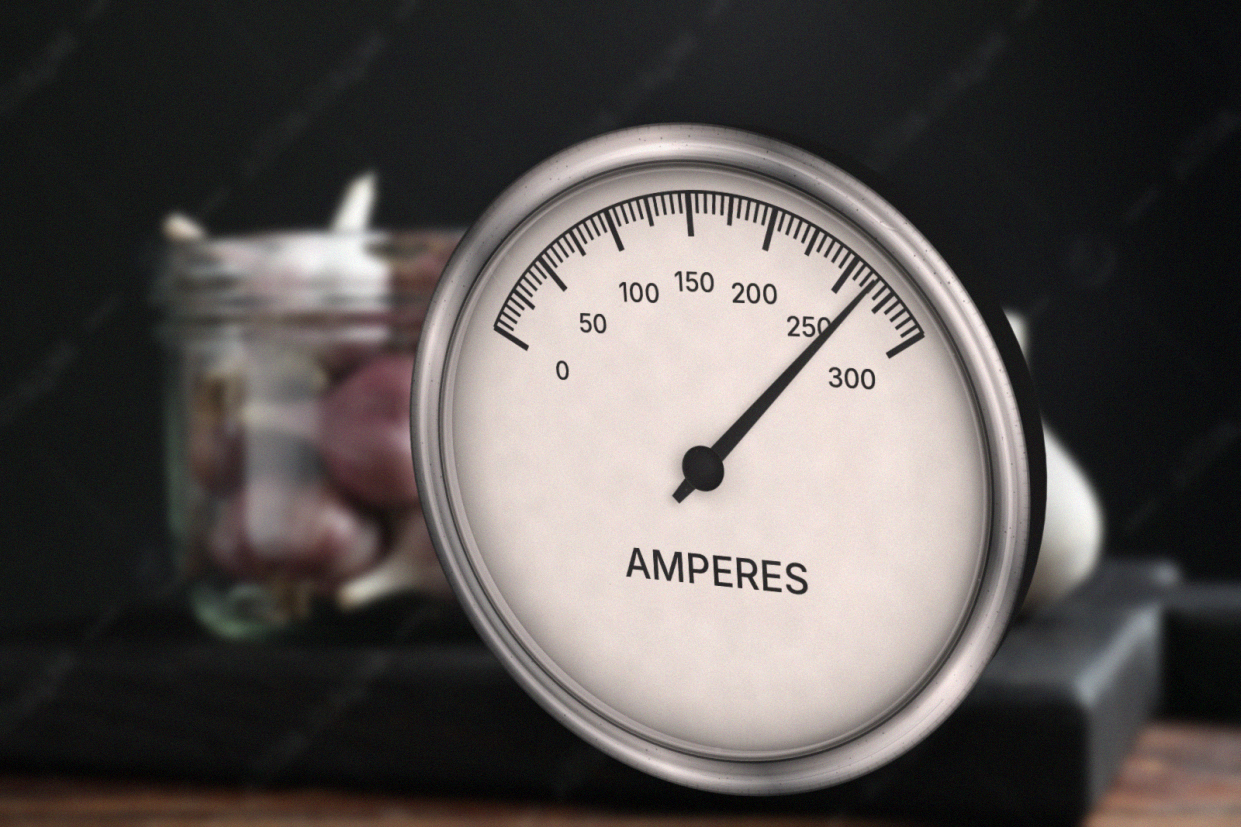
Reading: A 265
